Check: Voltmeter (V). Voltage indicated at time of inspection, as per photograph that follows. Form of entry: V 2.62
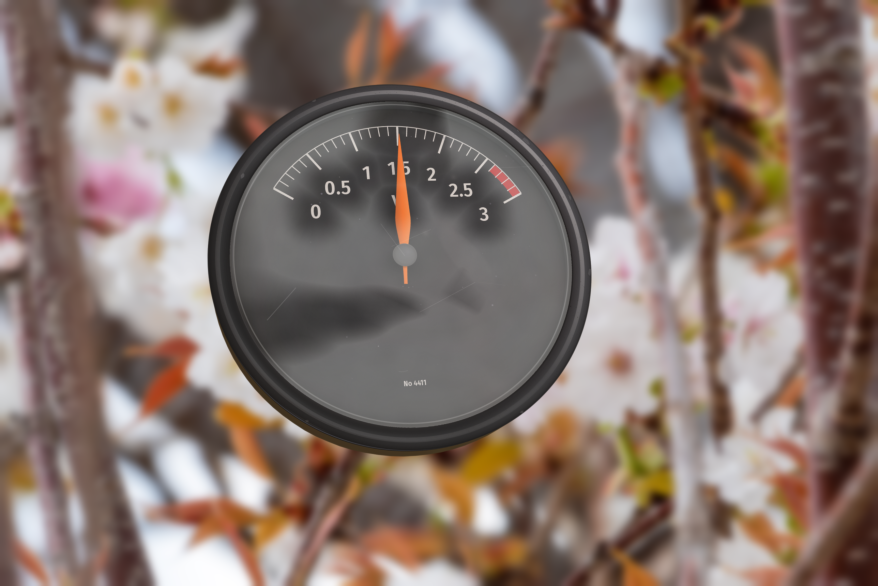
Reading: V 1.5
